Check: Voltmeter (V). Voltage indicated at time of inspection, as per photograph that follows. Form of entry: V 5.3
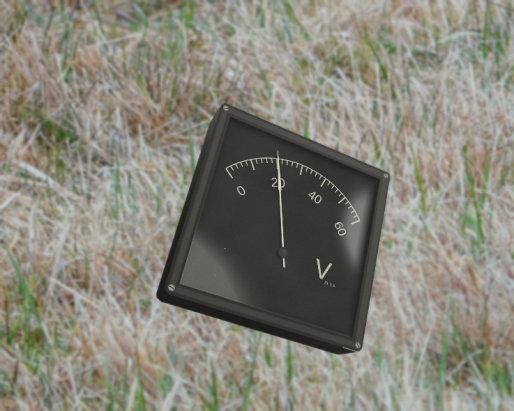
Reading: V 20
